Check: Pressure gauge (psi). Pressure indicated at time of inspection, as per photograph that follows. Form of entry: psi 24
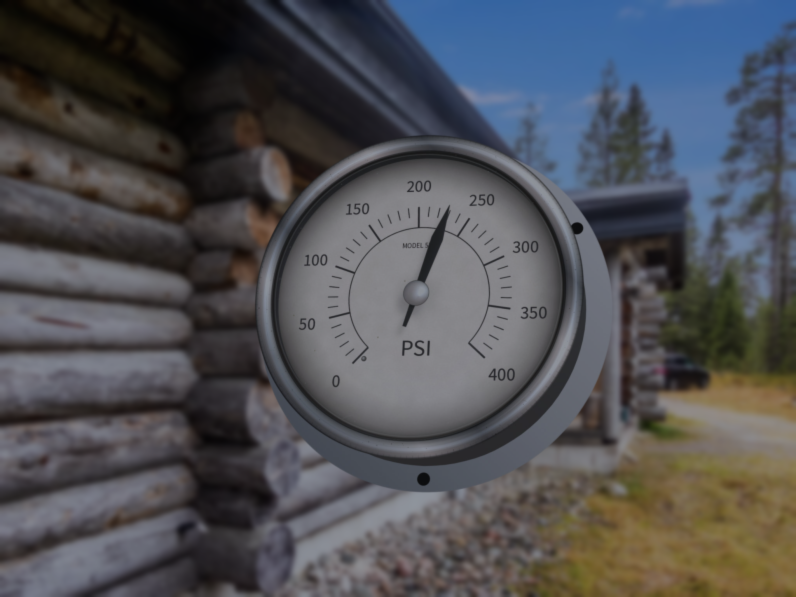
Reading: psi 230
